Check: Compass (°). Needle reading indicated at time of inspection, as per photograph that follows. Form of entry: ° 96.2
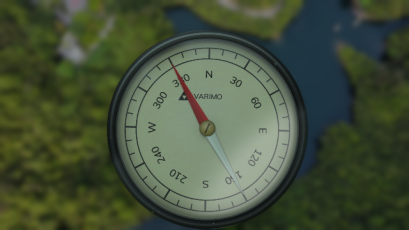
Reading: ° 330
